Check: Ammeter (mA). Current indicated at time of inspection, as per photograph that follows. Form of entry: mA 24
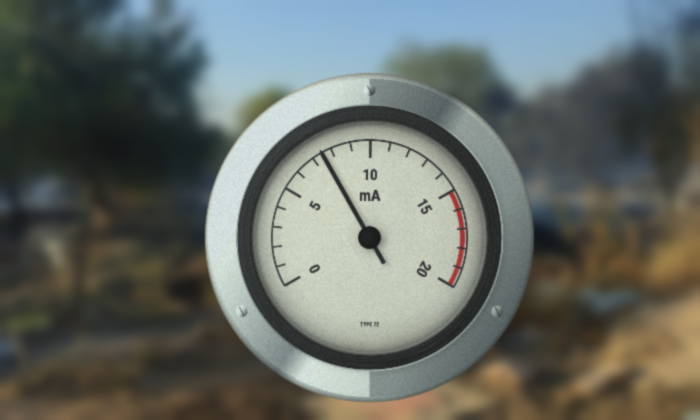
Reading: mA 7.5
